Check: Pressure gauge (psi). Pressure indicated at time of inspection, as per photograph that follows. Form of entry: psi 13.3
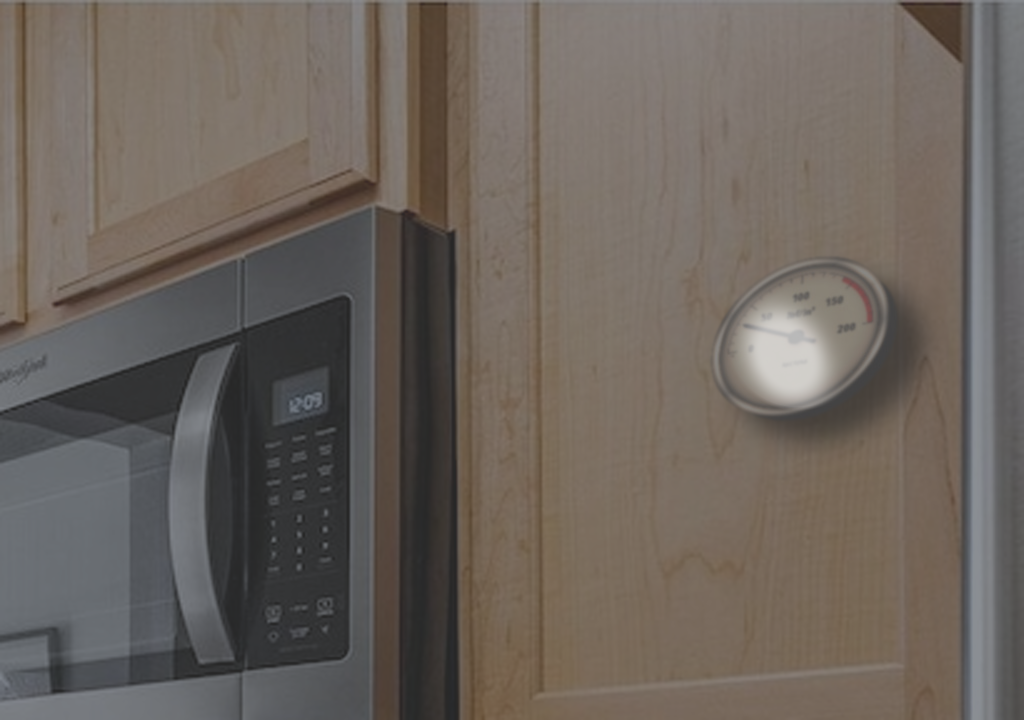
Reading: psi 30
